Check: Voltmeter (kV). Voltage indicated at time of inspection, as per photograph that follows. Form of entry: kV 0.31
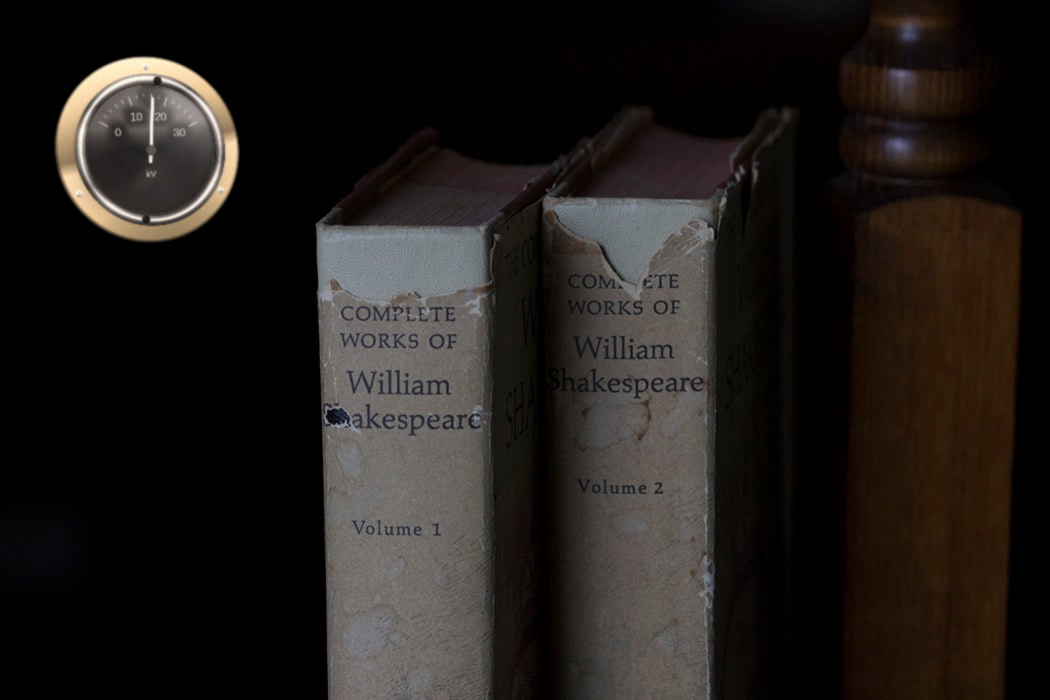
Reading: kV 16
